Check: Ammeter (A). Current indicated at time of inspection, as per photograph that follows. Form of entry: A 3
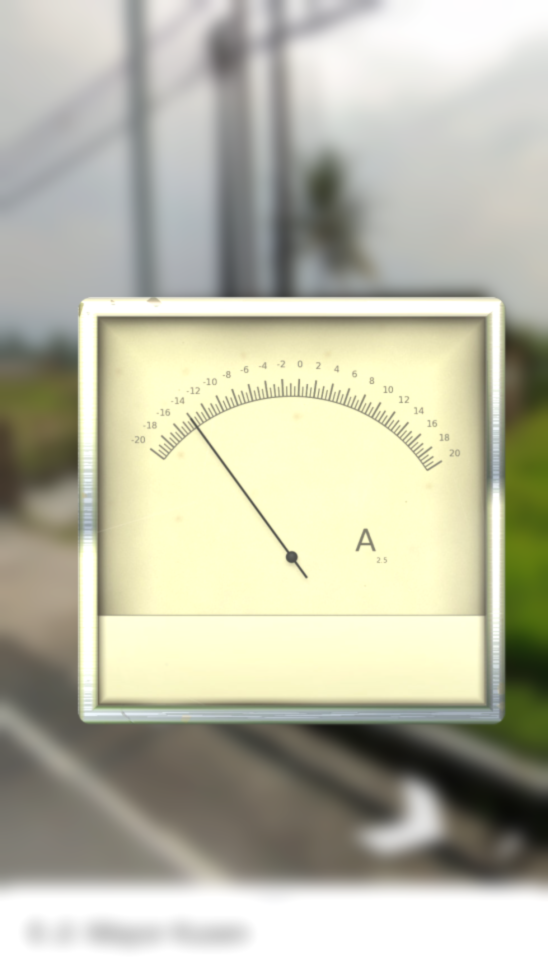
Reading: A -14
